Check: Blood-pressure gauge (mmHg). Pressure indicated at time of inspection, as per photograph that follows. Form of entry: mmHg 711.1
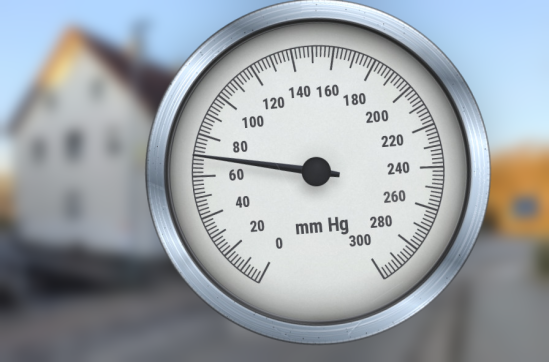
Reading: mmHg 70
